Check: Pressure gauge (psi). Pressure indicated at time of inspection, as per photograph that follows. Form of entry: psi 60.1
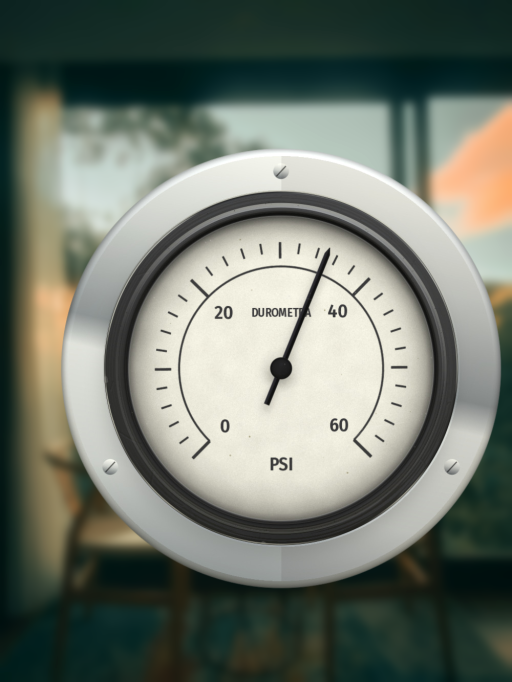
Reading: psi 35
